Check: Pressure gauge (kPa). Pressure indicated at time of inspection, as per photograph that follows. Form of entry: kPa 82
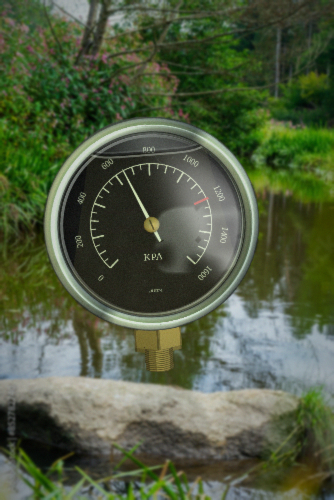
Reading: kPa 650
